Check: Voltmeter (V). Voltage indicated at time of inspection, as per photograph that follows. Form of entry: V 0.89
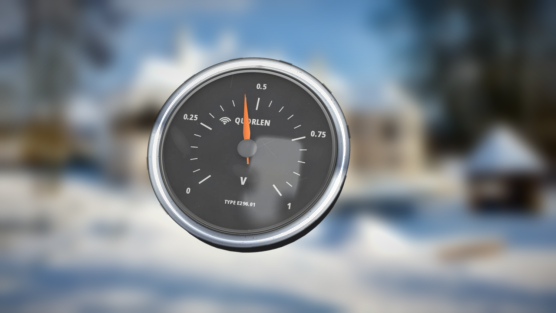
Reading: V 0.45
